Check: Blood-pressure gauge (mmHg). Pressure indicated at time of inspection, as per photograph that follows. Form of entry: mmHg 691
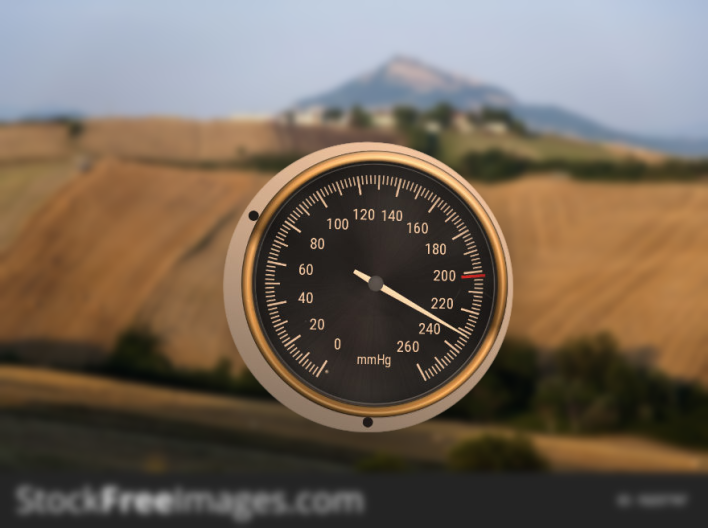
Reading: mmHg 232
